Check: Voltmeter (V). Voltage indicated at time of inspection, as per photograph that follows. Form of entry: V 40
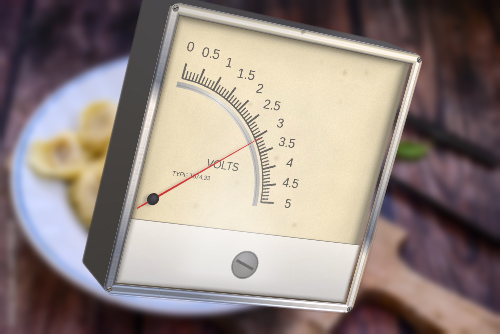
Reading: V 3
